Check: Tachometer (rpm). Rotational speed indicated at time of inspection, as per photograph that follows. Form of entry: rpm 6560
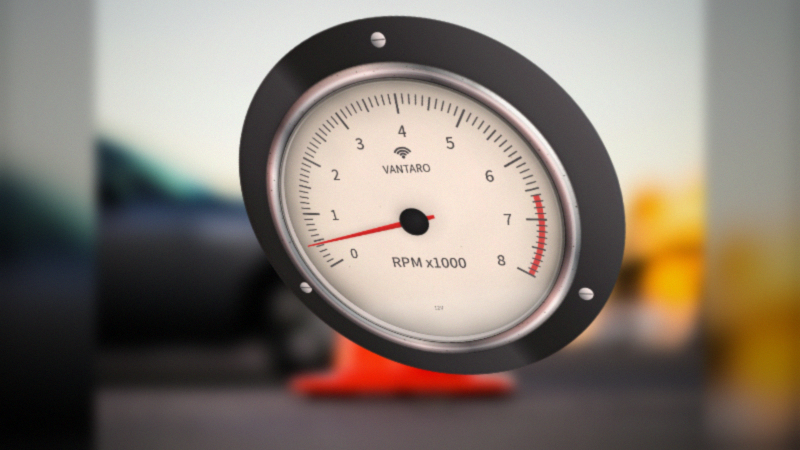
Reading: rpm 500
